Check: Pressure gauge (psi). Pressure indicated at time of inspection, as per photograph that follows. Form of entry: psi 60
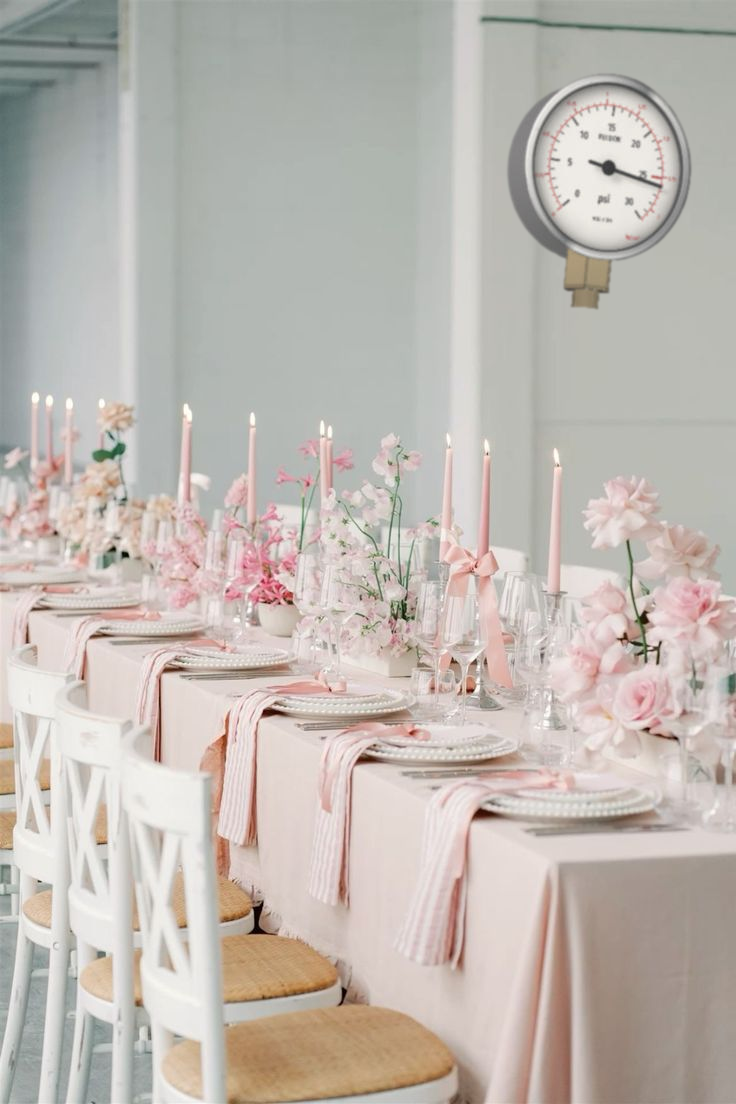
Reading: psi 26
